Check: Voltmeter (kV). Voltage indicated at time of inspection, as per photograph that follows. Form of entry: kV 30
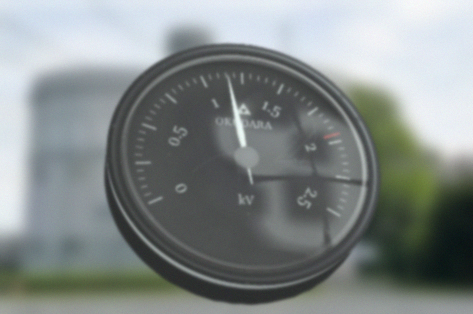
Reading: kV 1.15
